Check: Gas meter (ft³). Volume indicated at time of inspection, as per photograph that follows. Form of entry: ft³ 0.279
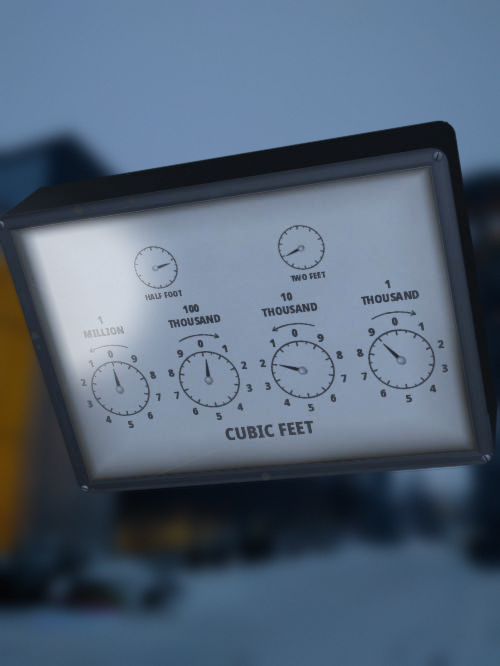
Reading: ft³ 1900
